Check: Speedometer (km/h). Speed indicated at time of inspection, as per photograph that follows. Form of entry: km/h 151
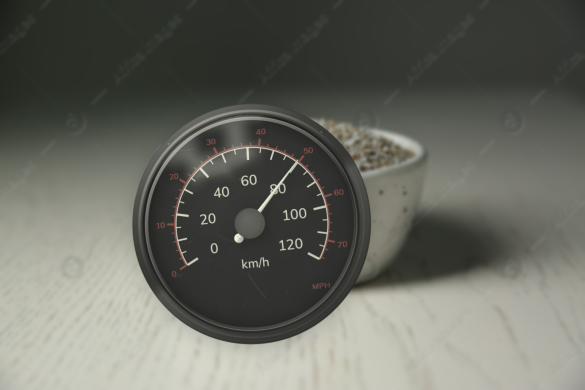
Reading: km/h 80
